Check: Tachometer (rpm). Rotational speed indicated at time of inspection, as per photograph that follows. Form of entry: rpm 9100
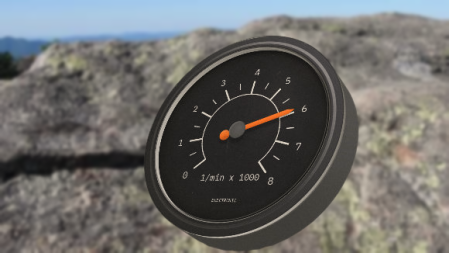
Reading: rpm 6000
